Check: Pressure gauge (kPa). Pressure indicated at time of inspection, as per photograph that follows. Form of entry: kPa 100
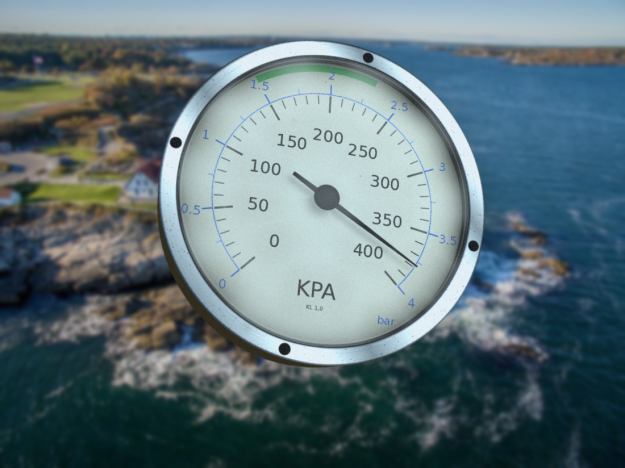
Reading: kPa 380
